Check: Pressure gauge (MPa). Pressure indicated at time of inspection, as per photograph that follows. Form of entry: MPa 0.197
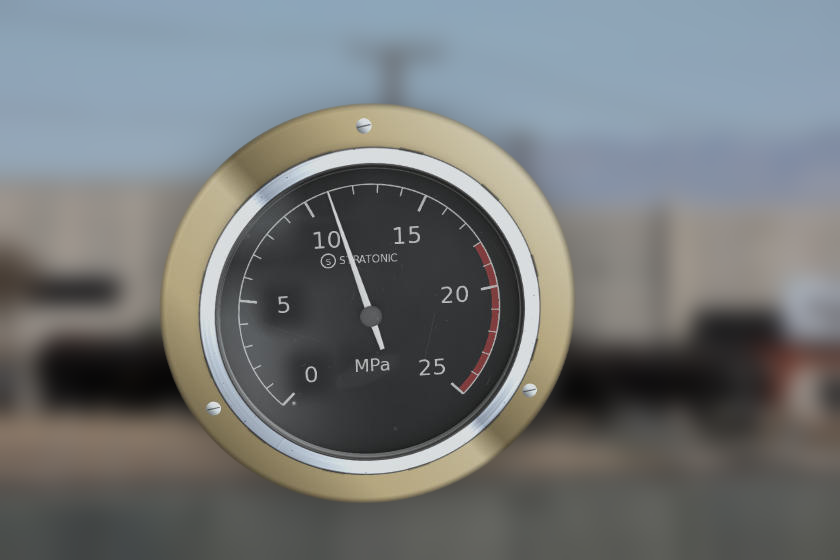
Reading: MPa 11
